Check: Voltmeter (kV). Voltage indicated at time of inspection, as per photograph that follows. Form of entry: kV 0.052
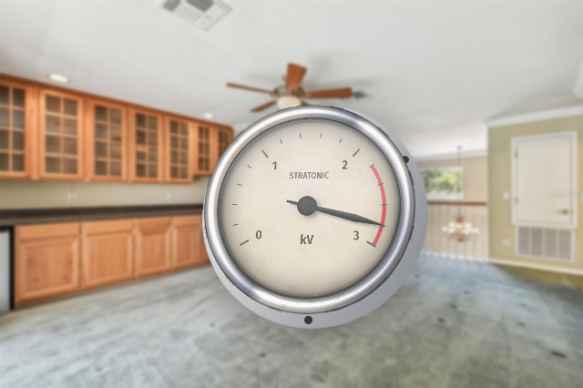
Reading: kV 2.8
